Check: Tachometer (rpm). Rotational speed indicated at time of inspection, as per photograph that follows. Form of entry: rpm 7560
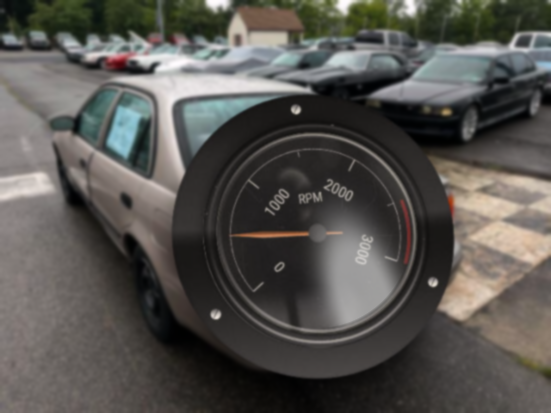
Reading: rpm 500
